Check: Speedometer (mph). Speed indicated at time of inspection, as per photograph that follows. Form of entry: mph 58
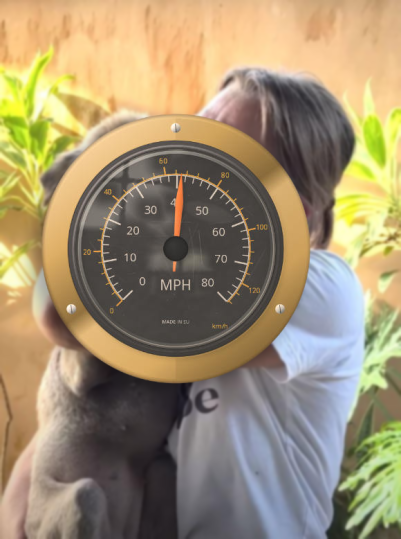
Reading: mph 41
